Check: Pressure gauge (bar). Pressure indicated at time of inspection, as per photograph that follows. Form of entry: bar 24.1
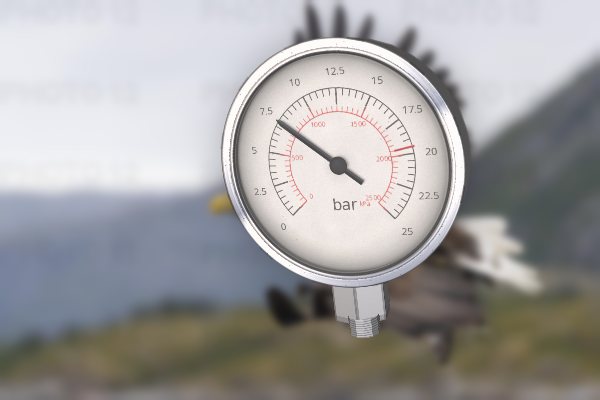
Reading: bar 7.5
